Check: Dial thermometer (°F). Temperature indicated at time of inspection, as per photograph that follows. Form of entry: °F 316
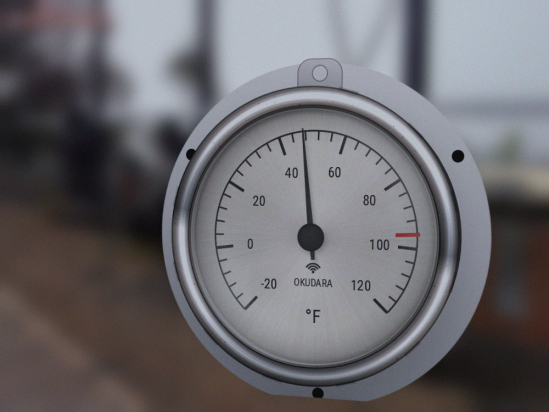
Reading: °F 48
